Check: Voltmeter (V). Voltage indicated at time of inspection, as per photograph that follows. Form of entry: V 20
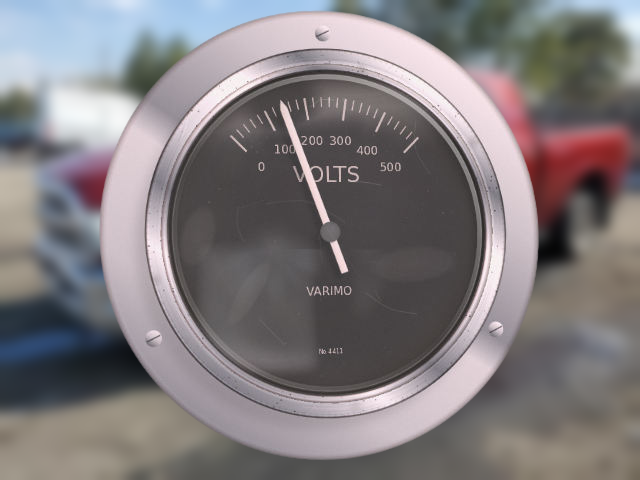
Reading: V 140
